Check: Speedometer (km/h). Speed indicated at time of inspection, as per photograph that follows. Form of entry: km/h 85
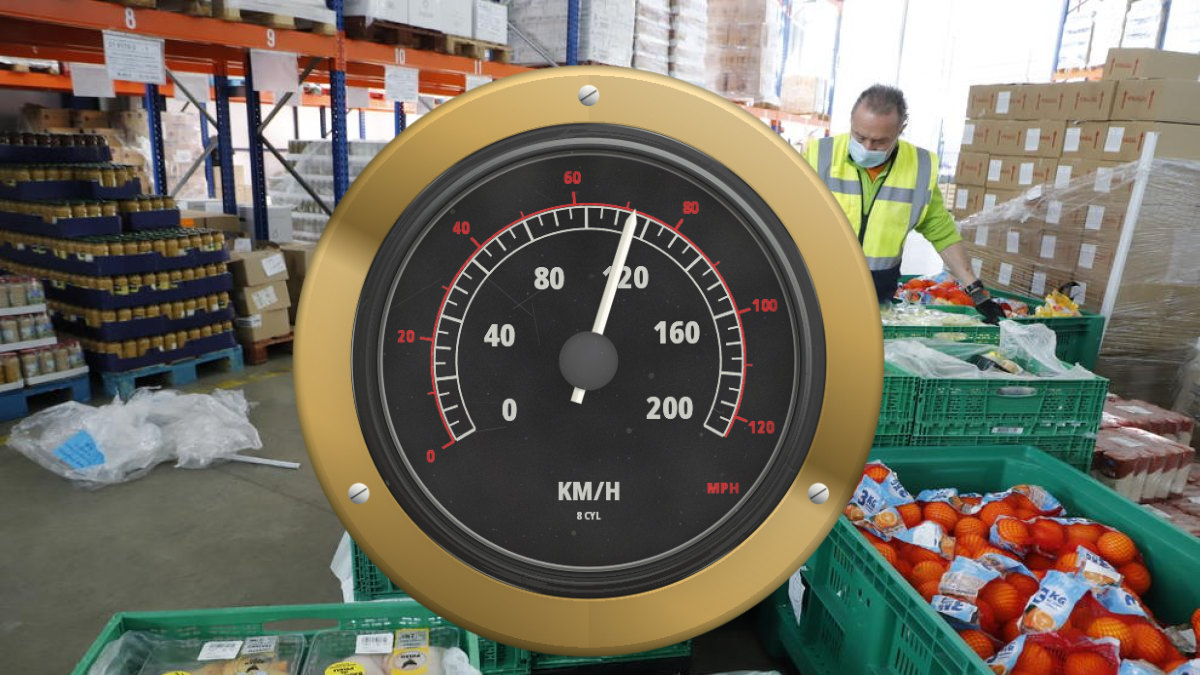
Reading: km/h 115
